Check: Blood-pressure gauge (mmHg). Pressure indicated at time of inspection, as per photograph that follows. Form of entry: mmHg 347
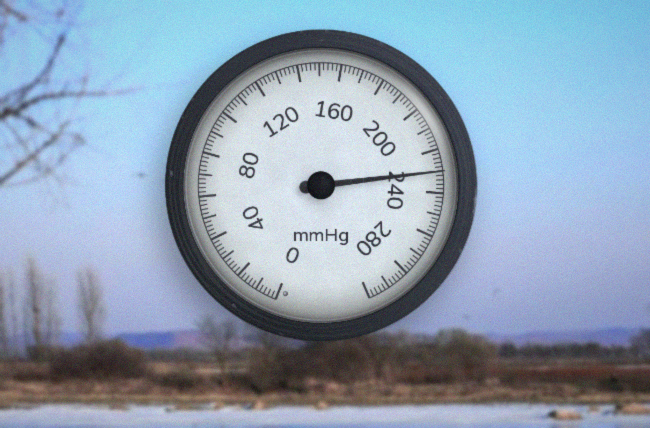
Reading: mmHg 230
